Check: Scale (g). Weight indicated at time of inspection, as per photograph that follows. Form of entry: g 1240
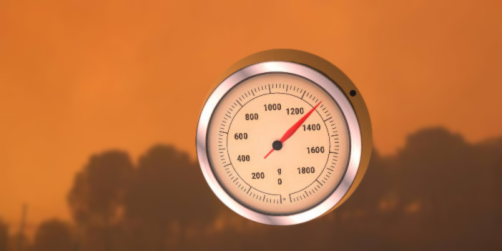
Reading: g 1300
